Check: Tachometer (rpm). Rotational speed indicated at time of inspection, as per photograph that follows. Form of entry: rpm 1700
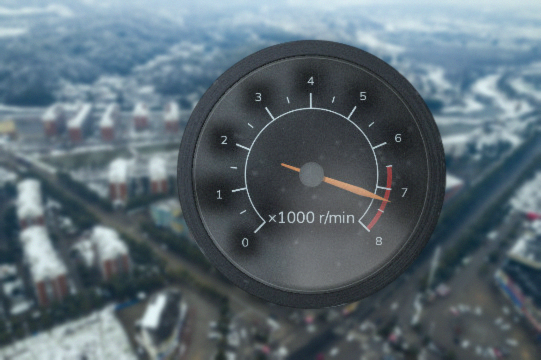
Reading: rpm 7250
